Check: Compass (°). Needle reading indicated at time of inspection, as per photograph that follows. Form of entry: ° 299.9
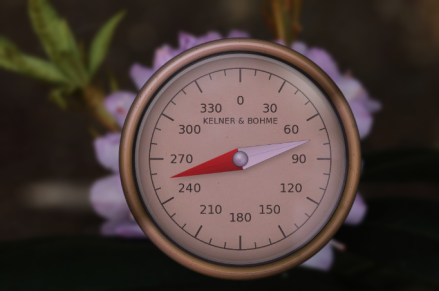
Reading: ° 255
